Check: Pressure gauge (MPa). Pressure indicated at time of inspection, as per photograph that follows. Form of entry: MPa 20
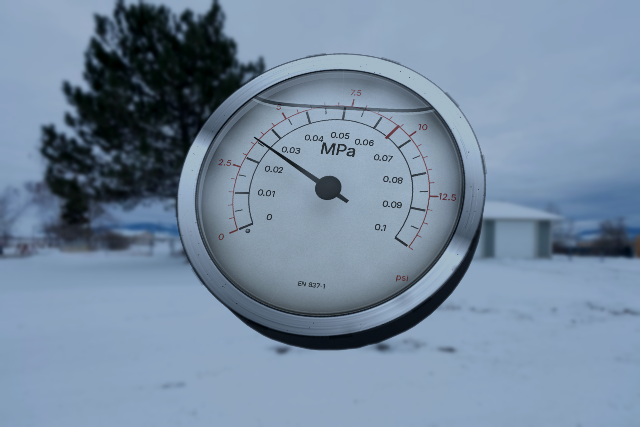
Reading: MPa 0.025
